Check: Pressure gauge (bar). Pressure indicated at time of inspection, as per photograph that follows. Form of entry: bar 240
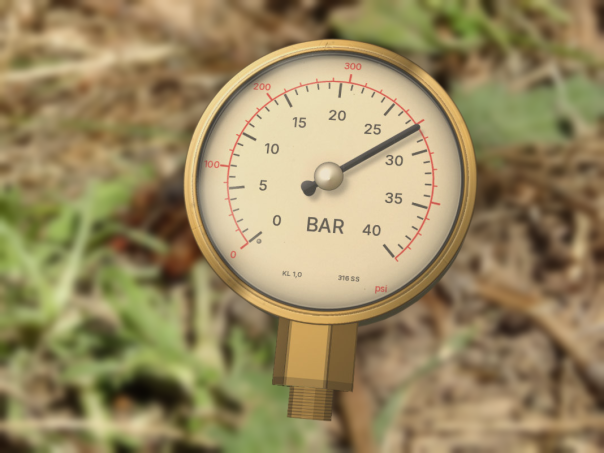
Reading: bar 28
